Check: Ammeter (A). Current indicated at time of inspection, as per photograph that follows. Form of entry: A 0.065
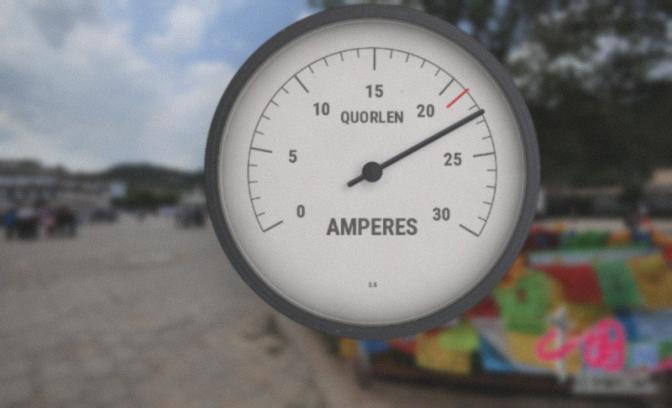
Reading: A 22.5
